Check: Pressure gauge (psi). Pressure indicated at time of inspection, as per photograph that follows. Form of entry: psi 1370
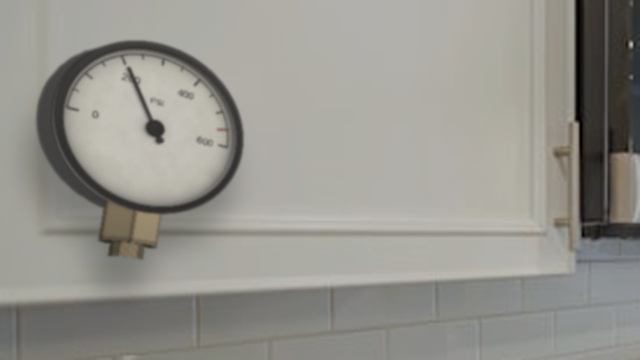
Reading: psi 200
